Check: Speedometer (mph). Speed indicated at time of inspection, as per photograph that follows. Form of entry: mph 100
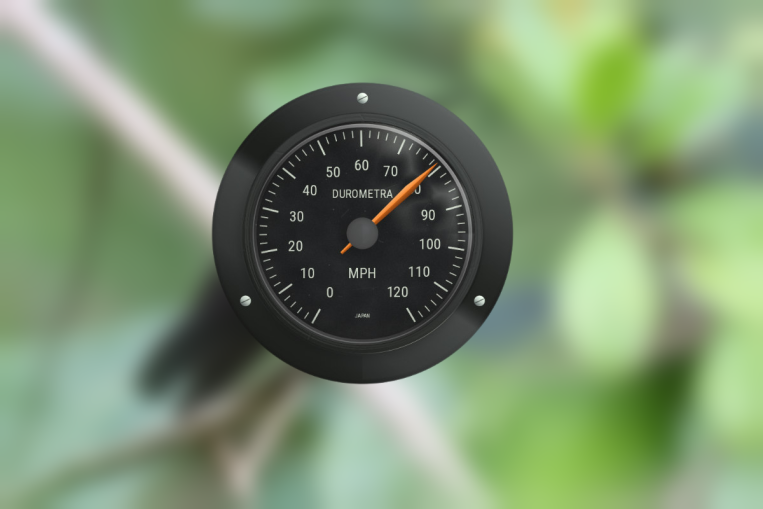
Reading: mph 79
